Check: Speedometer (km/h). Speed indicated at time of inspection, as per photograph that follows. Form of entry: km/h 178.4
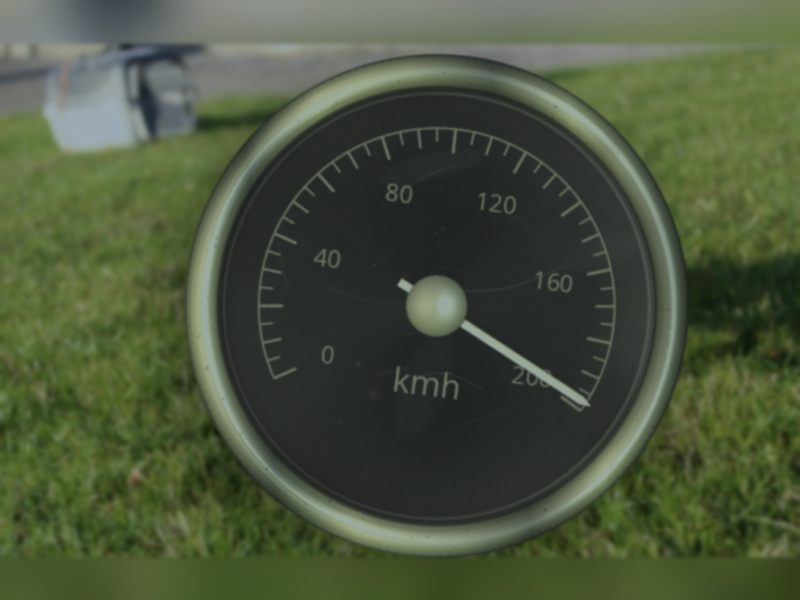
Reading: km/h 197.5
